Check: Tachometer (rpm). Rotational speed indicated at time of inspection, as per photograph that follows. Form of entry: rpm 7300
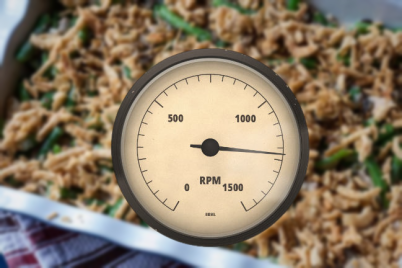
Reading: rpm 1225
